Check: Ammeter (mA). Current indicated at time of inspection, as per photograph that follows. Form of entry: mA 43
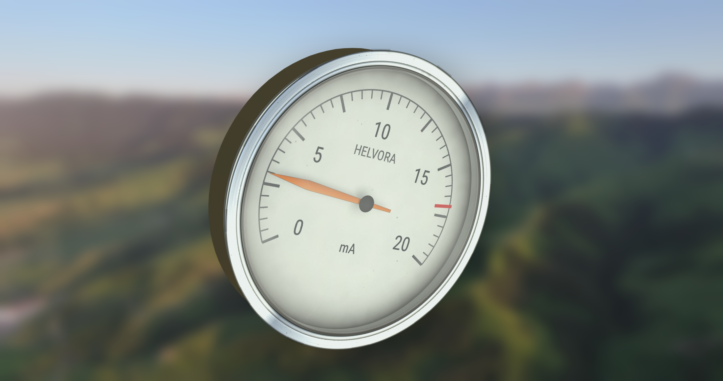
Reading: mA 3
